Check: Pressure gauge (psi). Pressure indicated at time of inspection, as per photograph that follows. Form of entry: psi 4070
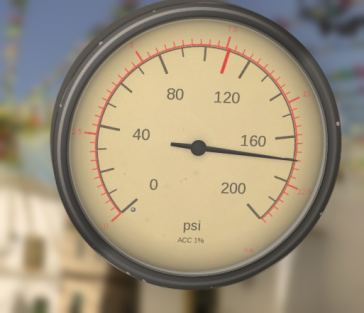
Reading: psi 170
